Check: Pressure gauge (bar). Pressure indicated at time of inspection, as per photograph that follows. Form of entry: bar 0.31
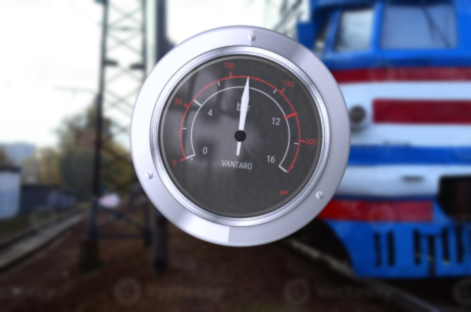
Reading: bar 8
